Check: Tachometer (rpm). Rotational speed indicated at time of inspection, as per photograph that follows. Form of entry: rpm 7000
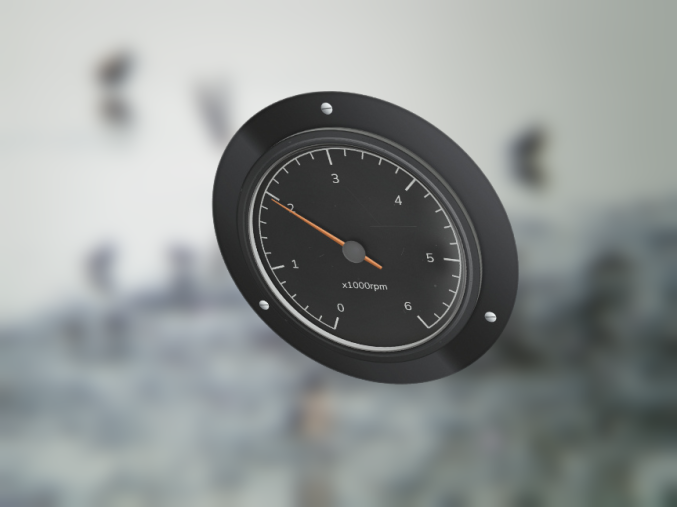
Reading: rpm 2000
